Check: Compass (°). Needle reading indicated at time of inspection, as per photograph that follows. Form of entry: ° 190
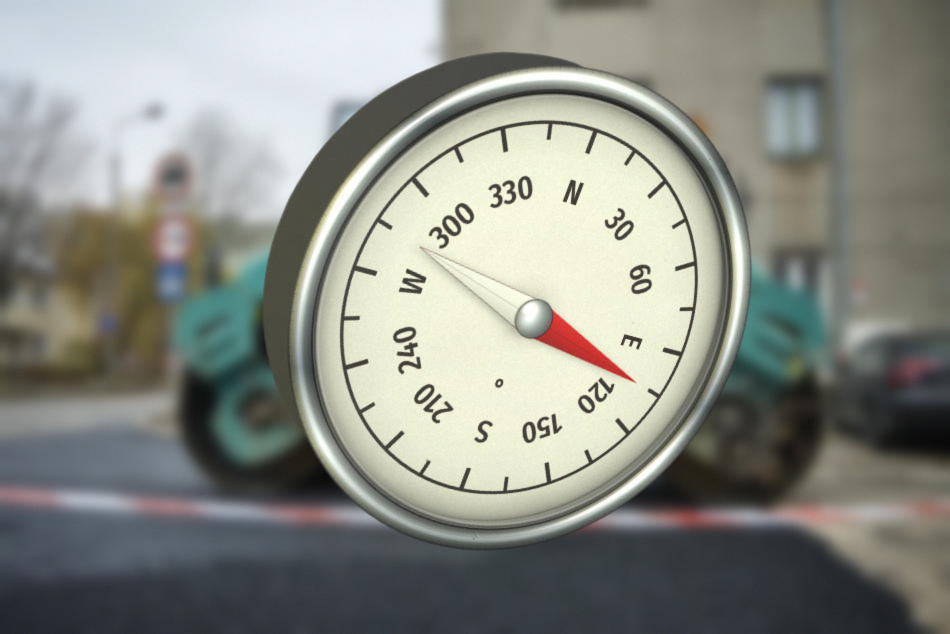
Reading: ° 105
